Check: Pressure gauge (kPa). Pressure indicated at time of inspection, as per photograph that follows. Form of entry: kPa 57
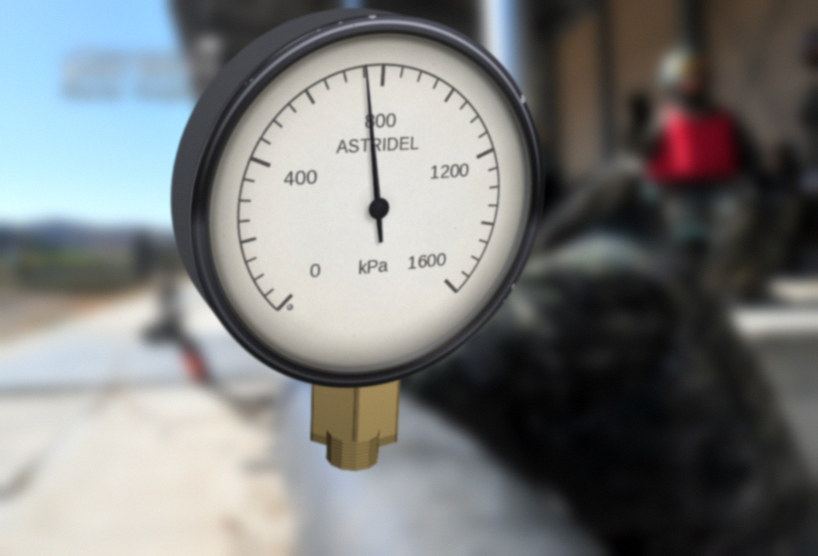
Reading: kPa 750
